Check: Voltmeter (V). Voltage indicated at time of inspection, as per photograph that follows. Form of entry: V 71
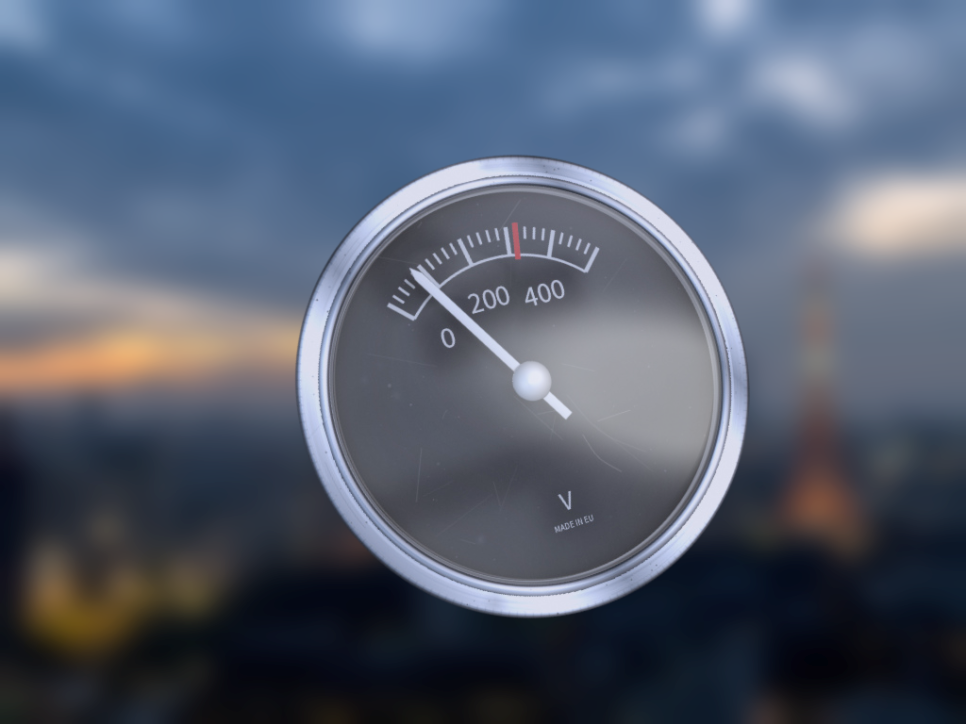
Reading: V 80
